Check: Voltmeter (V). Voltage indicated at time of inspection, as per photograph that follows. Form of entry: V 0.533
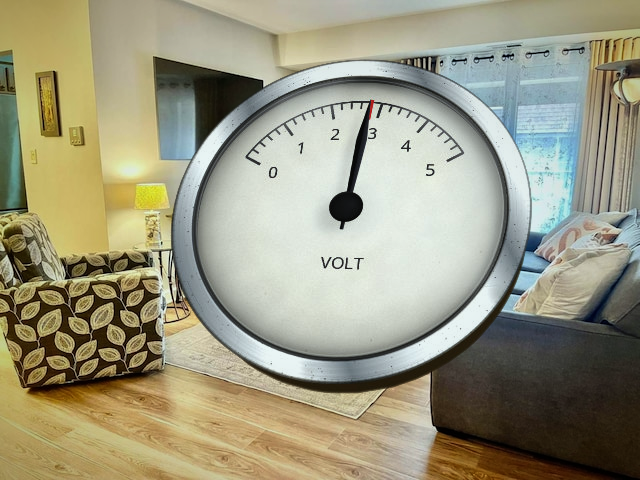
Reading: V 2.8
